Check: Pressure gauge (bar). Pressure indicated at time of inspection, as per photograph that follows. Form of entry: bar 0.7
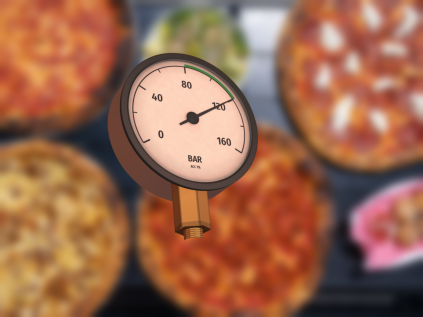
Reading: bar 120
